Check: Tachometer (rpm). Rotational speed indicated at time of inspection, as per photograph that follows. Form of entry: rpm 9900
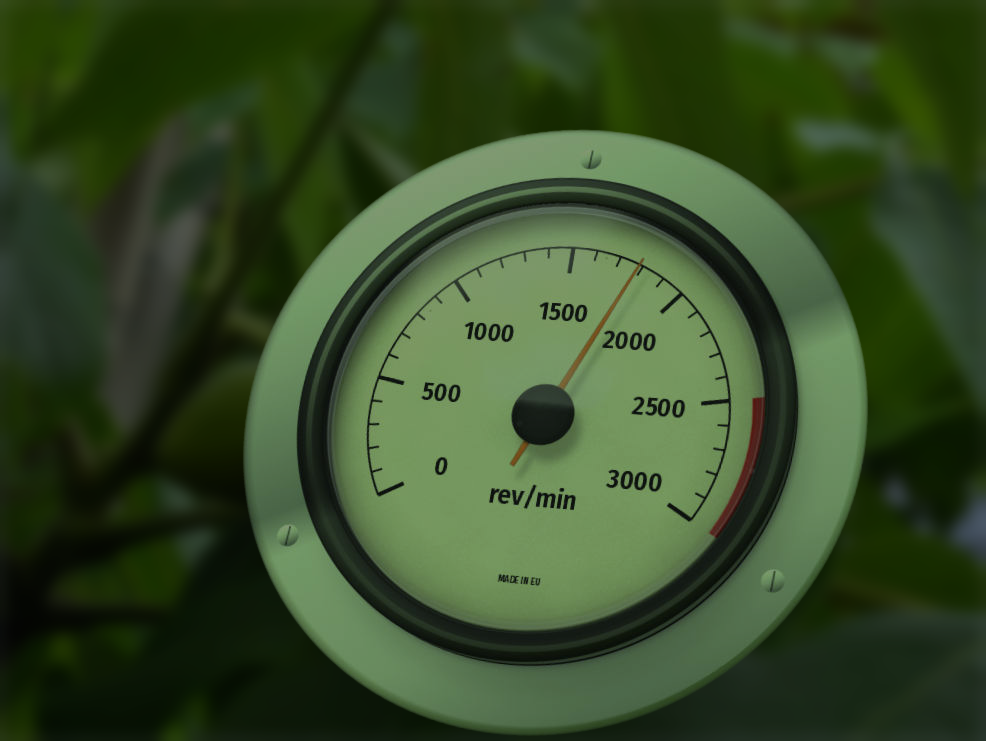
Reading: rpm 1800
